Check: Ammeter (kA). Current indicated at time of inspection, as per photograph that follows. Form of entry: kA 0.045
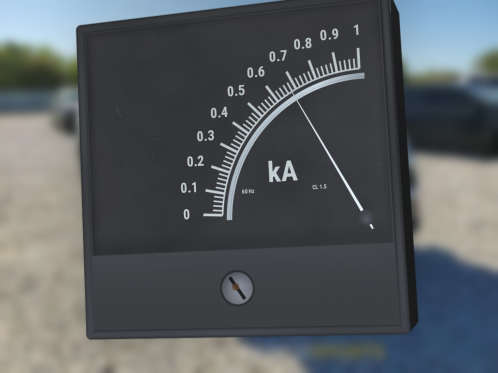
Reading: kA 0.68
